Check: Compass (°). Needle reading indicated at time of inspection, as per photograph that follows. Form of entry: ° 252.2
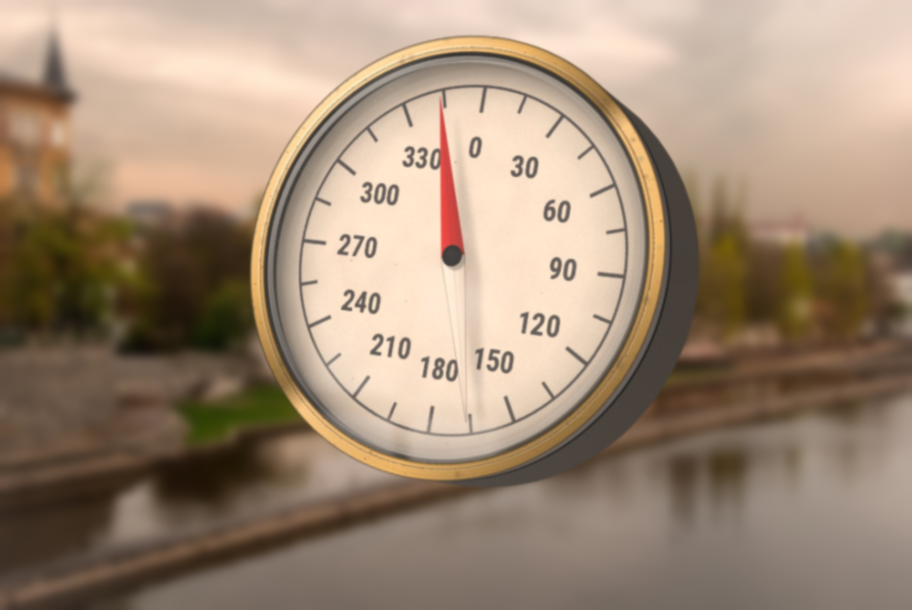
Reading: ° 345
